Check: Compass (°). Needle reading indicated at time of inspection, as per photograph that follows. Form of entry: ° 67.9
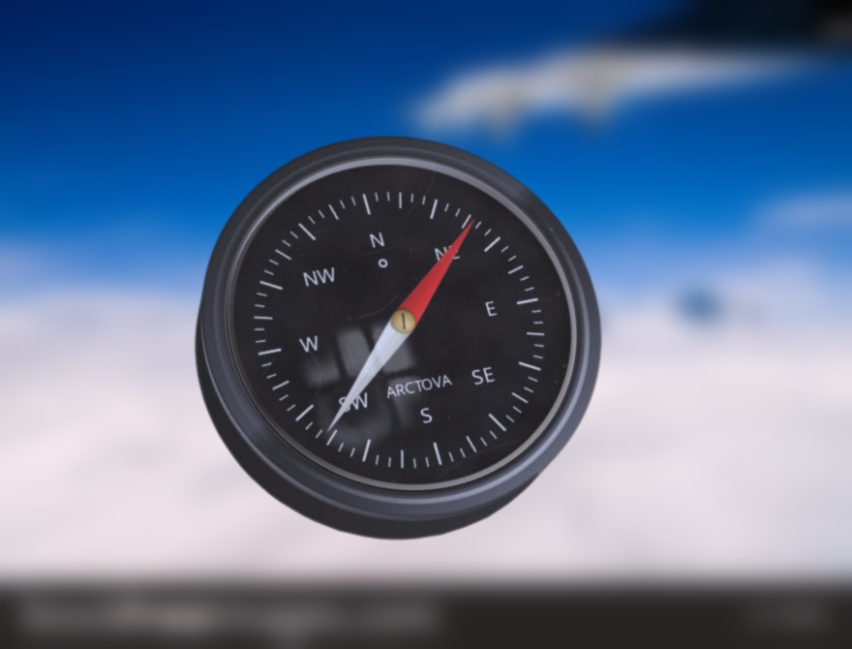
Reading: ° 47.5
